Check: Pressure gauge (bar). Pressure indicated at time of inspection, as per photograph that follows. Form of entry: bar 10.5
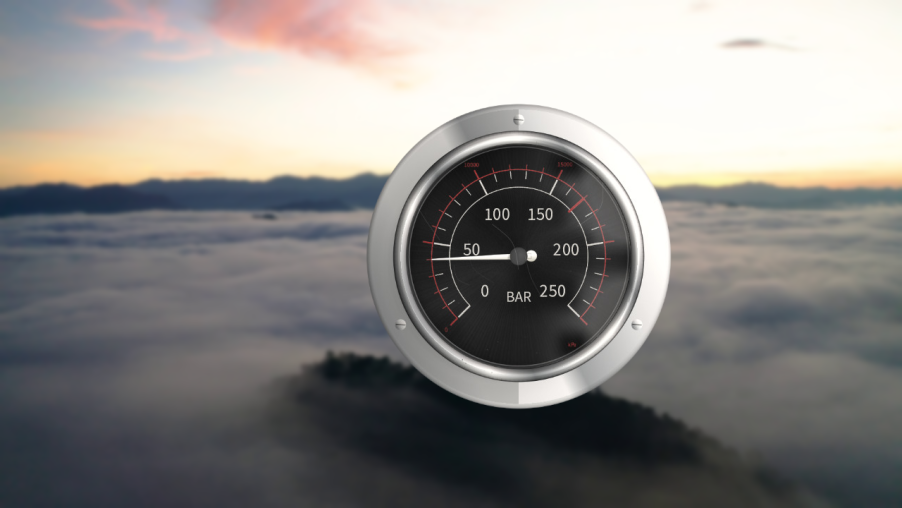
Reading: bar 40
